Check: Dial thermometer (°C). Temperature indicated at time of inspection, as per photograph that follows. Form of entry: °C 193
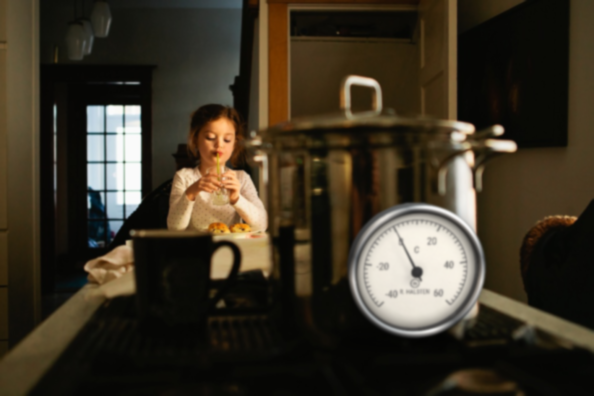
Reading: °C 0
